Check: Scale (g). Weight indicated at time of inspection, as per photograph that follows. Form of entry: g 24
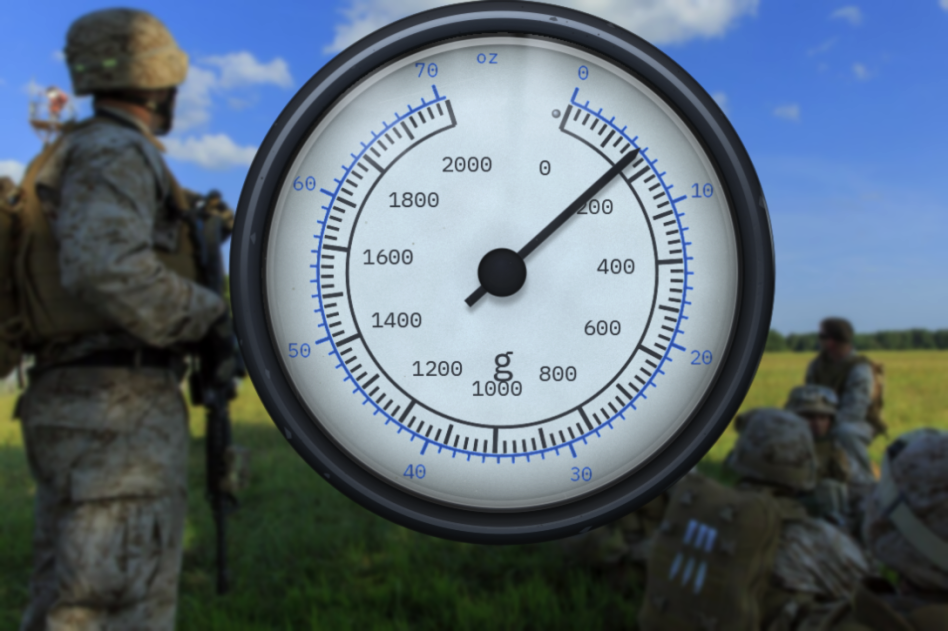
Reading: g 160
